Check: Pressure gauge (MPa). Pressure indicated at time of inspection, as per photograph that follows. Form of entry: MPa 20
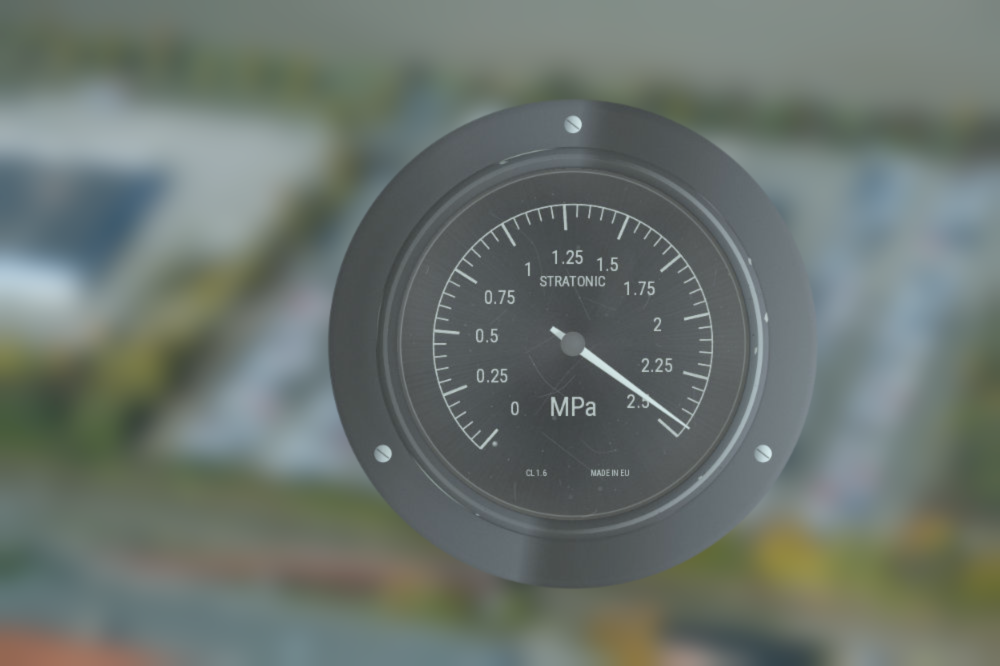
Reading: MPa 2.45
